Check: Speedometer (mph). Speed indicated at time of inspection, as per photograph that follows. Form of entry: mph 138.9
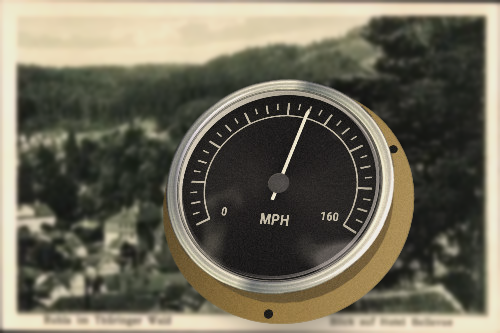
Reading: mph 90
